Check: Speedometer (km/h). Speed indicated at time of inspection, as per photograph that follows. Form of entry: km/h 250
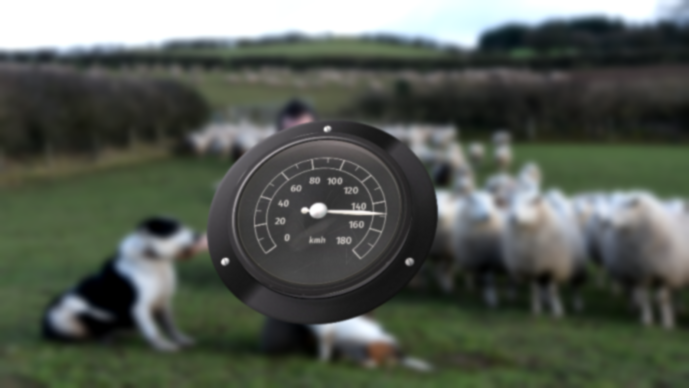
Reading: km/h 150
